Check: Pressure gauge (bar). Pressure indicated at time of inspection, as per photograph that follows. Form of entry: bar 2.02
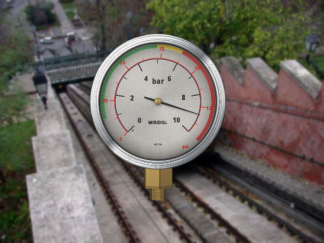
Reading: bar 9
